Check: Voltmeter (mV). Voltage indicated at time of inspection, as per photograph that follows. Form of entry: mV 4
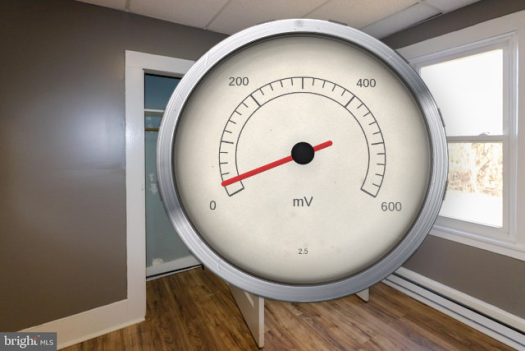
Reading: mV 20
